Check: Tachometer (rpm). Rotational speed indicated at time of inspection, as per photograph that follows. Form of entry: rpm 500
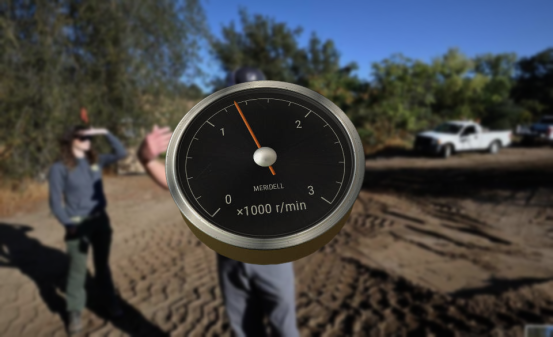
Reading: rpm 1300
